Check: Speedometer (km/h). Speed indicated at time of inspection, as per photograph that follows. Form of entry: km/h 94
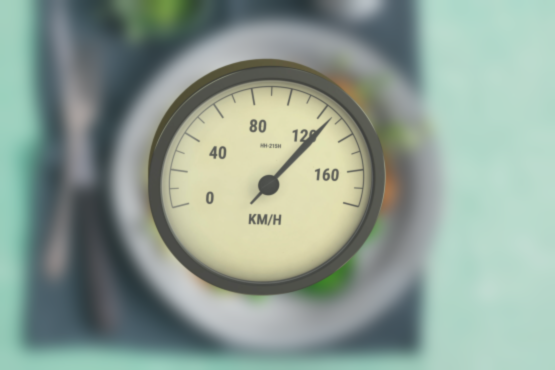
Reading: km/h 125
